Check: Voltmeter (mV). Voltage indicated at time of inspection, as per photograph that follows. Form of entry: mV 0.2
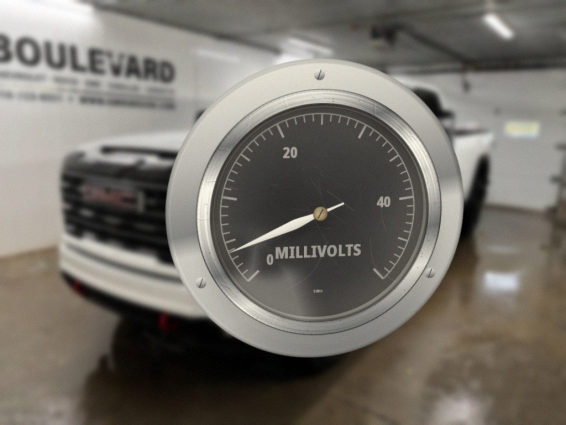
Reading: mV 4
